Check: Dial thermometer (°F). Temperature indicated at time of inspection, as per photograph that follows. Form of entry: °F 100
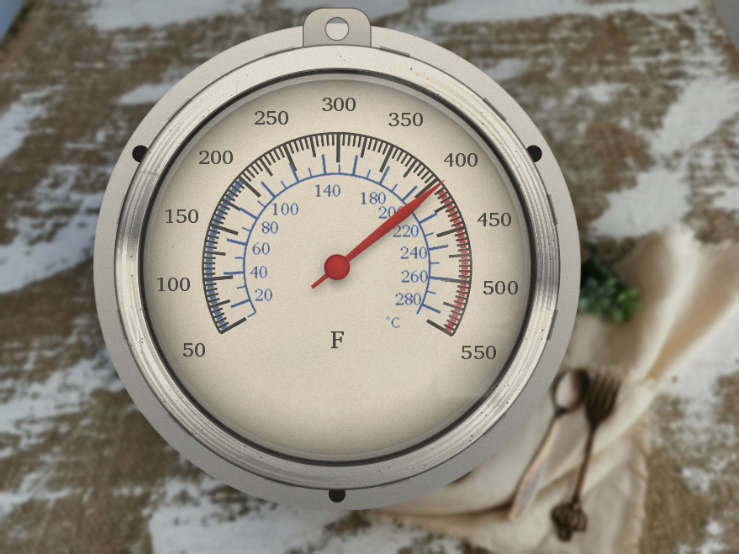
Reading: °F 405
